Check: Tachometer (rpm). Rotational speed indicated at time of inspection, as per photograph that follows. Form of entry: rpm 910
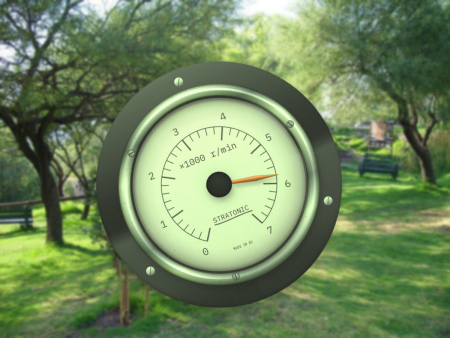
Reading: rpm 5800
